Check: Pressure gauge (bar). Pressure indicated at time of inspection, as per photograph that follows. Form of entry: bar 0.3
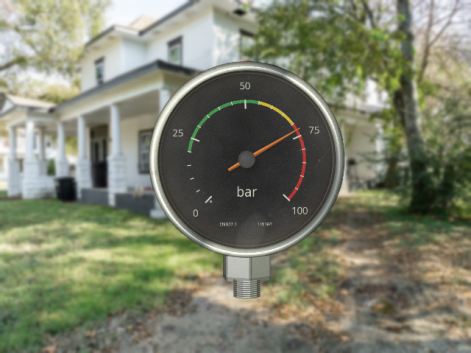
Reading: bar 72.5
